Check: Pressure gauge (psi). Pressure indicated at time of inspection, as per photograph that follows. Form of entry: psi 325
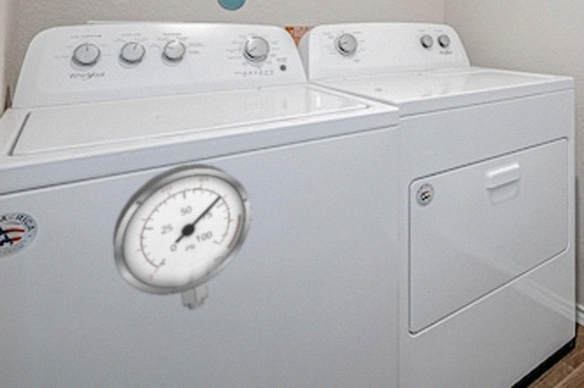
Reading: psi 70
